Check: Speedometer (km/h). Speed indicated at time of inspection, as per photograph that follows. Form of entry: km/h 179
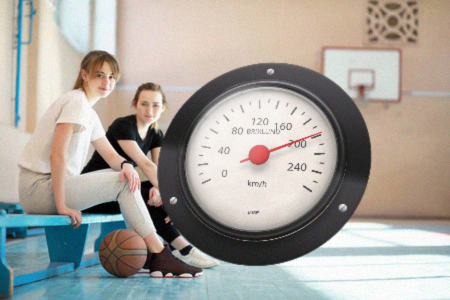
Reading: km/h 200
